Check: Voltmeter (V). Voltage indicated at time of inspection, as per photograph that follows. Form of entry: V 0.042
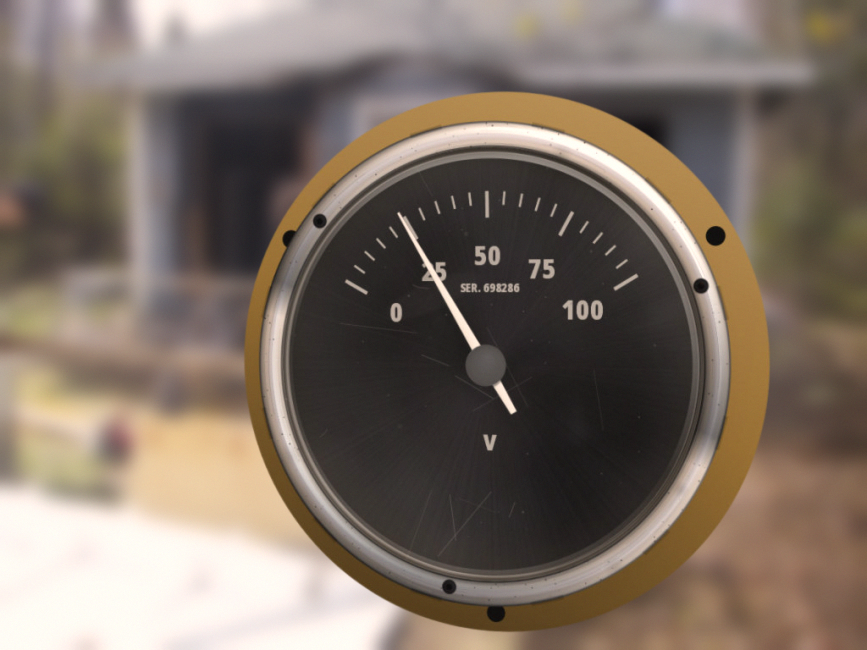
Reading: V 25
